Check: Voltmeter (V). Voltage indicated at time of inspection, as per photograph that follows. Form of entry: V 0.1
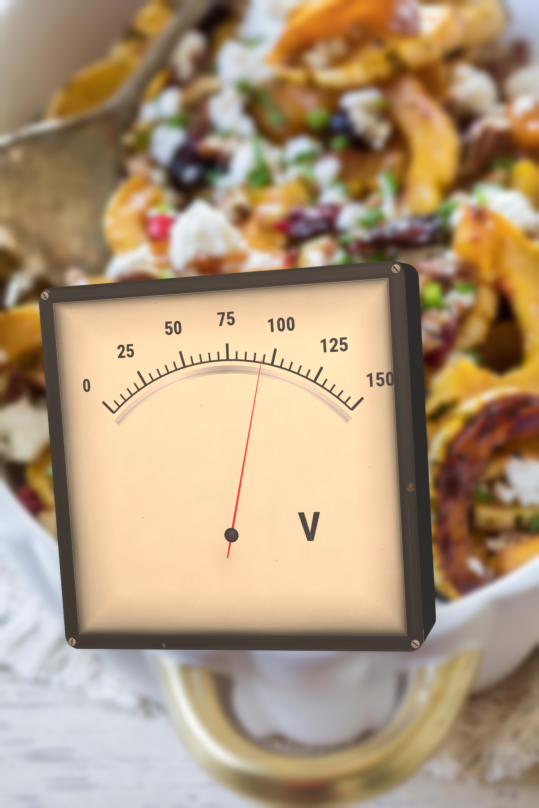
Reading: V 95
